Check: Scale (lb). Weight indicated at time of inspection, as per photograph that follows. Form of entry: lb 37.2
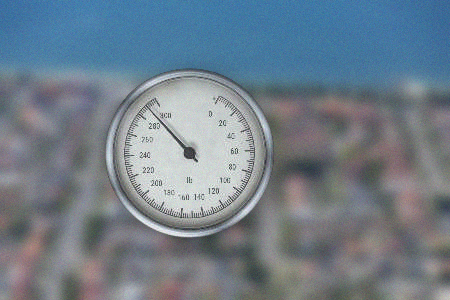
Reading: lb 290
